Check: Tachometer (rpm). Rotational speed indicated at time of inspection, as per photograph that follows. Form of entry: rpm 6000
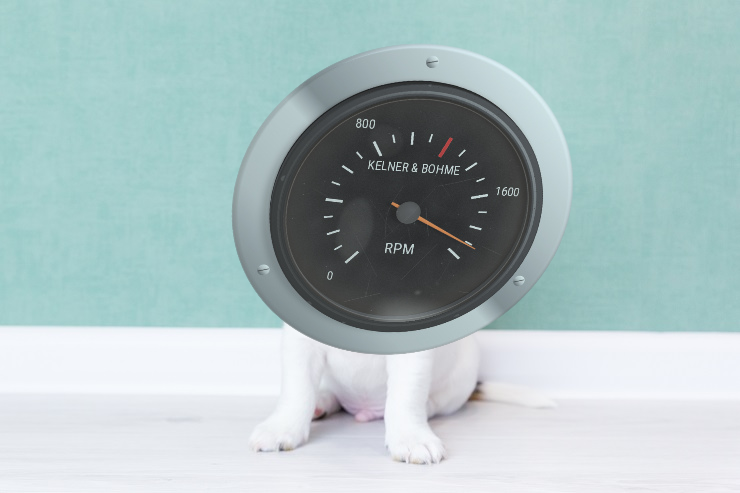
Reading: rpm 1900
